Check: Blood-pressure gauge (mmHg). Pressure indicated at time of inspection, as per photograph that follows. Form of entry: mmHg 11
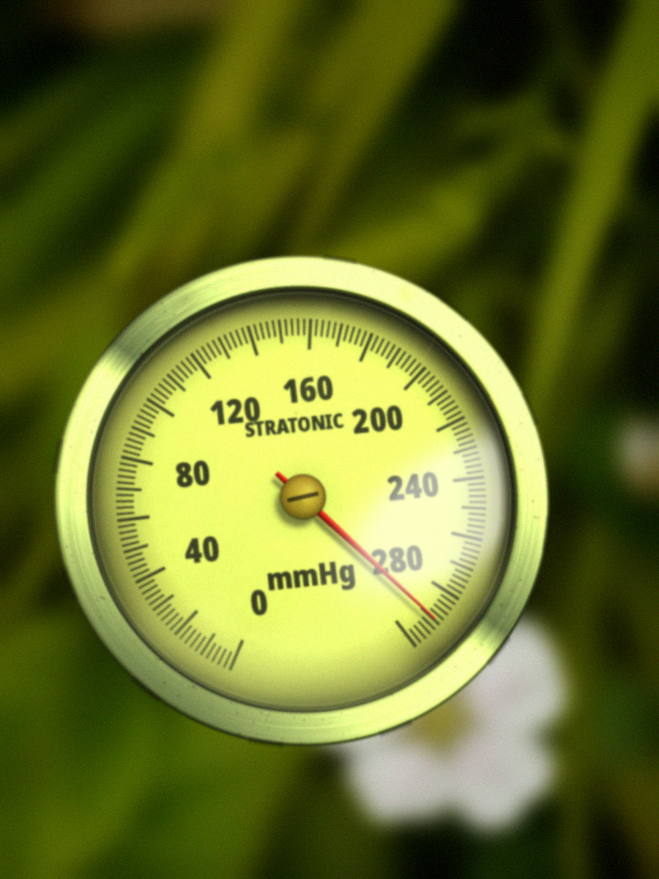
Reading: mmHg 290
